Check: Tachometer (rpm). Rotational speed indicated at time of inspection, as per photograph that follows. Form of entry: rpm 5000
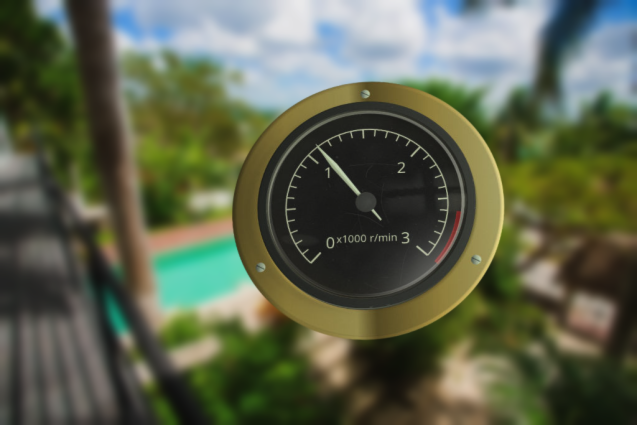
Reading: rpm 1100
